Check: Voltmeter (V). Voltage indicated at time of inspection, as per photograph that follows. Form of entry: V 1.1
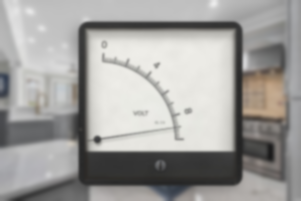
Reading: V 9
